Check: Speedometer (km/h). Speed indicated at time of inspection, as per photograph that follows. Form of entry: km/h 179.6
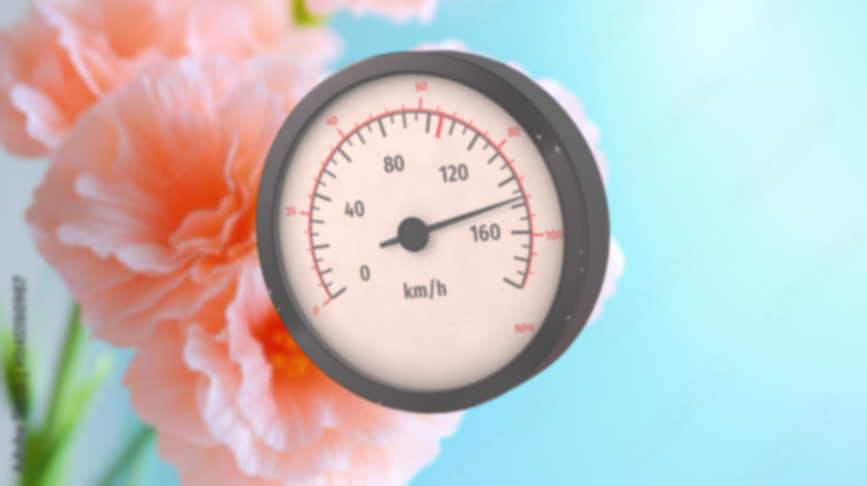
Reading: km/h 147.5
